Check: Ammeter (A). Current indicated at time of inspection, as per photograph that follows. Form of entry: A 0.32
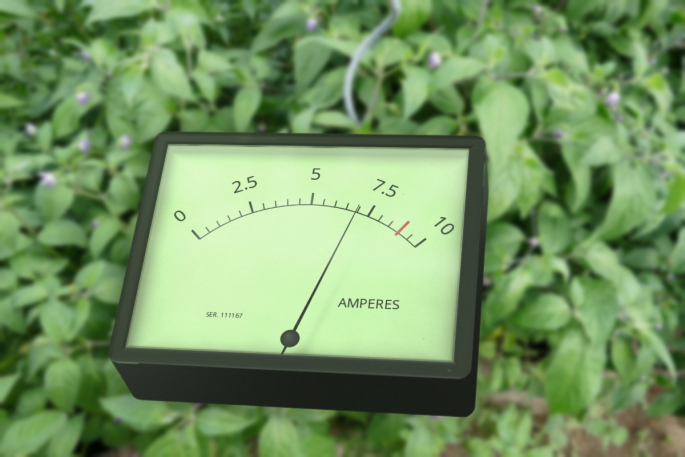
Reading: A 7
